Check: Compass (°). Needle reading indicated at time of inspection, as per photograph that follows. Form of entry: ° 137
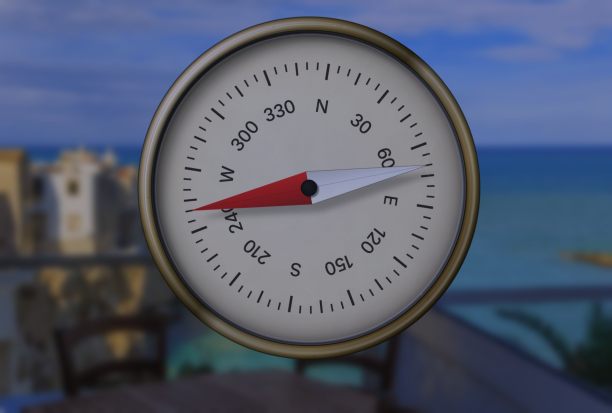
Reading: ° 250
